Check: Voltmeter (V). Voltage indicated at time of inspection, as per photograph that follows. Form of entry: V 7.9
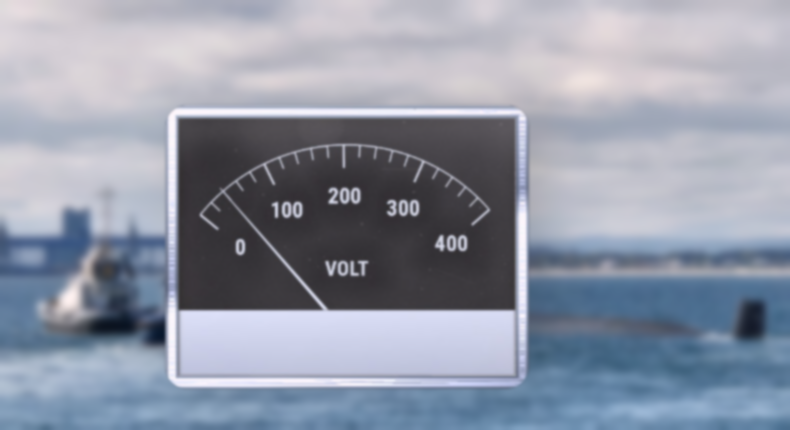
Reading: V 40
